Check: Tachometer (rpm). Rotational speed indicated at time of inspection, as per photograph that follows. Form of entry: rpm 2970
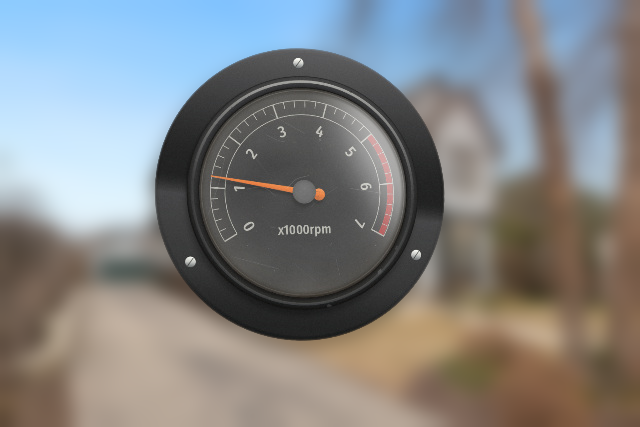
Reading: rpm 1200
